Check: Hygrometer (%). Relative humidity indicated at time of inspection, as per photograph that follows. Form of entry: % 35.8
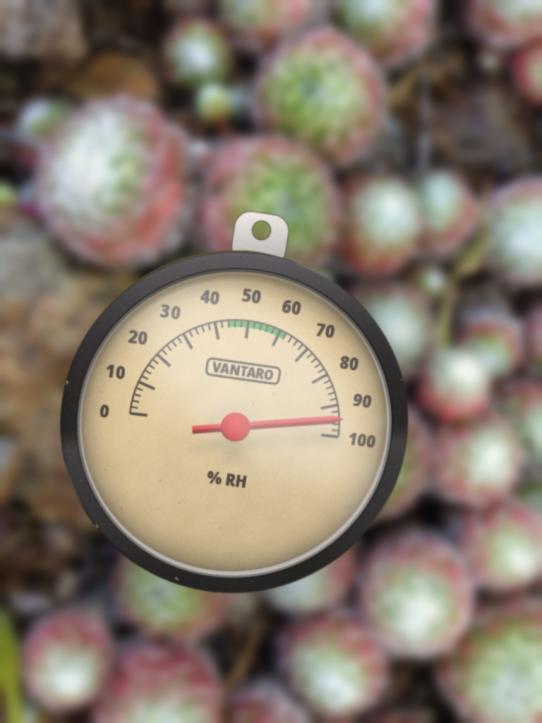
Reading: % 94
